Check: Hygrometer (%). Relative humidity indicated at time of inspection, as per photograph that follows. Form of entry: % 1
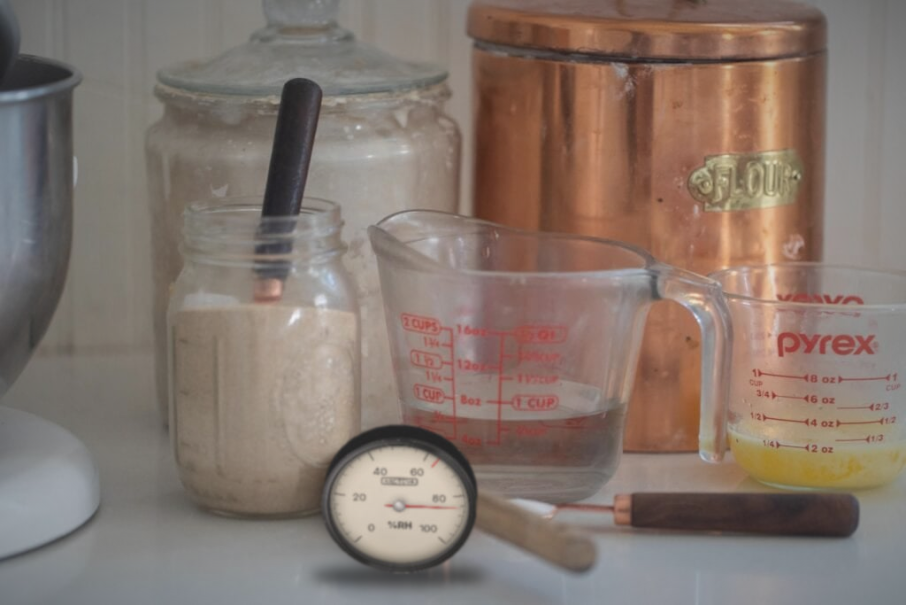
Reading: % 84
